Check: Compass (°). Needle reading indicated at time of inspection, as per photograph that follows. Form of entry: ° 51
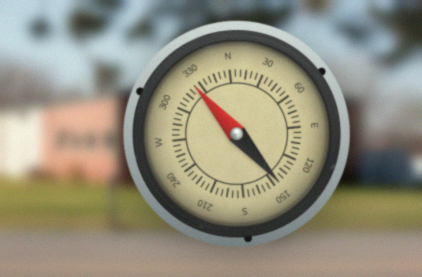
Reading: ° 325
